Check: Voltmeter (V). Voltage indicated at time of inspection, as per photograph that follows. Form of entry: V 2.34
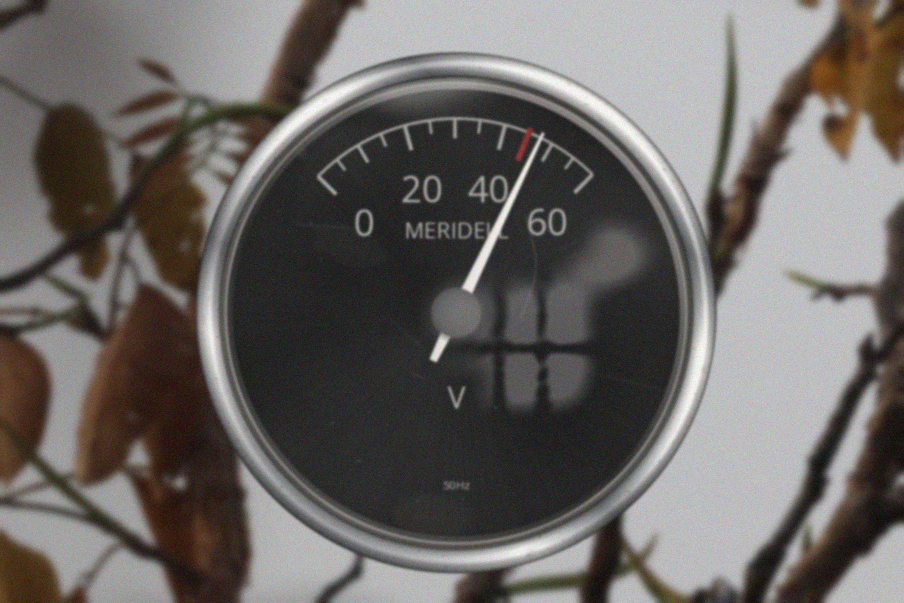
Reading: V 47.5
